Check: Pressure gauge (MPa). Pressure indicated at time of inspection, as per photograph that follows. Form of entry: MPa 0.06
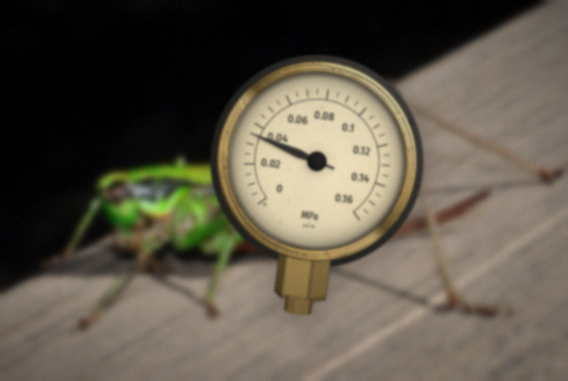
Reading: MPa 0.035
